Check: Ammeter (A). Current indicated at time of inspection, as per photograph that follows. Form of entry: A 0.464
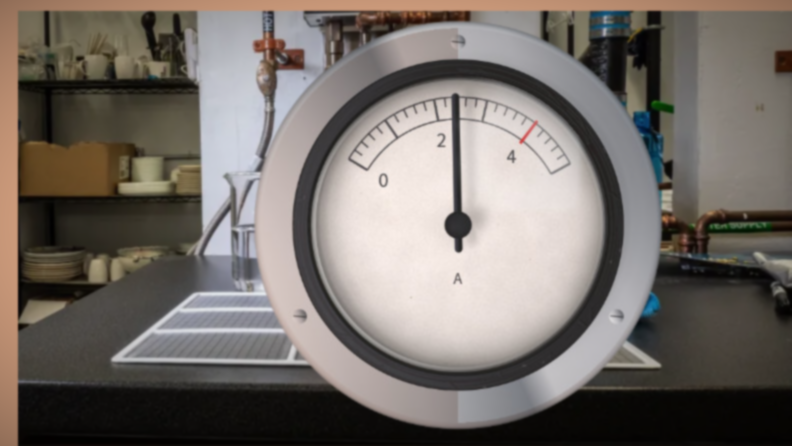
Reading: A 2.4
